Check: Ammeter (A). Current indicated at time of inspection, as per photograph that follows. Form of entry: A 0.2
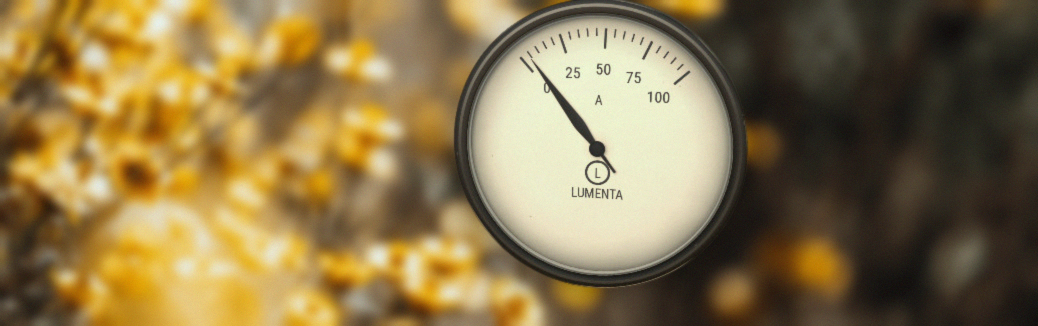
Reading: A 5
